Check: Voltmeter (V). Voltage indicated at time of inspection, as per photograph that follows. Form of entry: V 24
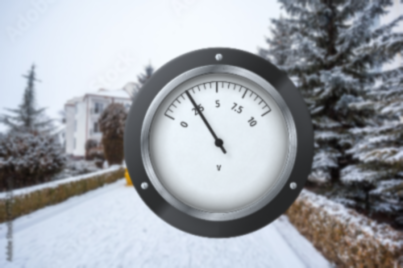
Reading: V 2.5
